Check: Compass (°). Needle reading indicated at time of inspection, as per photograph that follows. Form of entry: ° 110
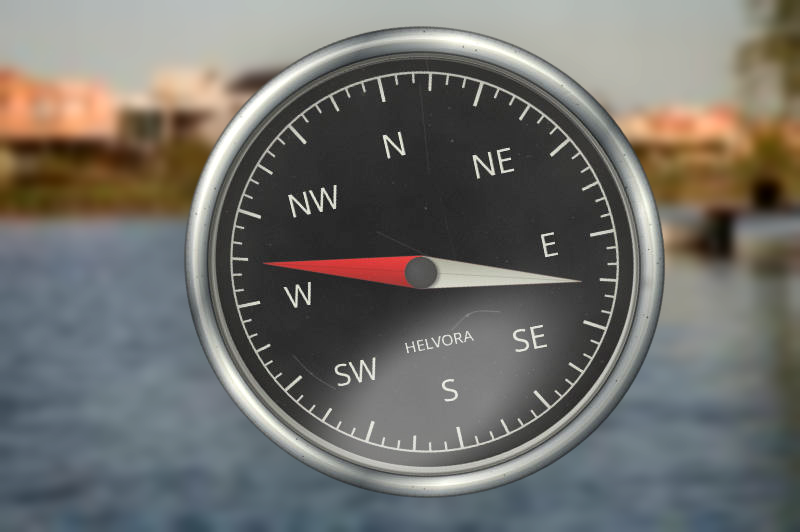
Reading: ° 285
